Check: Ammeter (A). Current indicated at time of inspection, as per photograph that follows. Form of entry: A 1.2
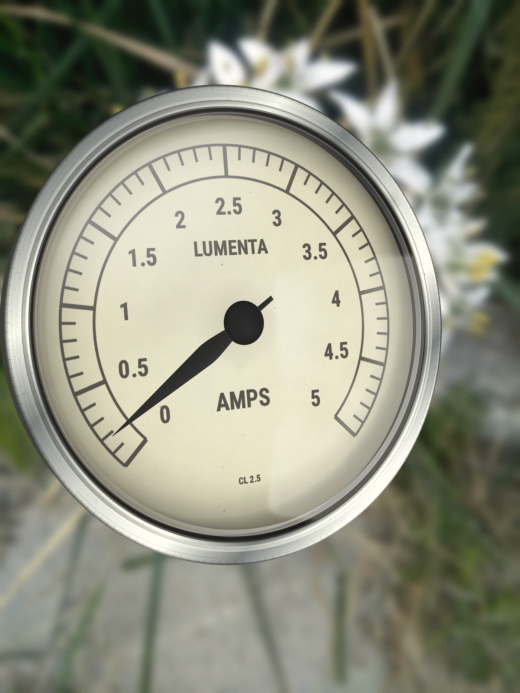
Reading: A 0.2
